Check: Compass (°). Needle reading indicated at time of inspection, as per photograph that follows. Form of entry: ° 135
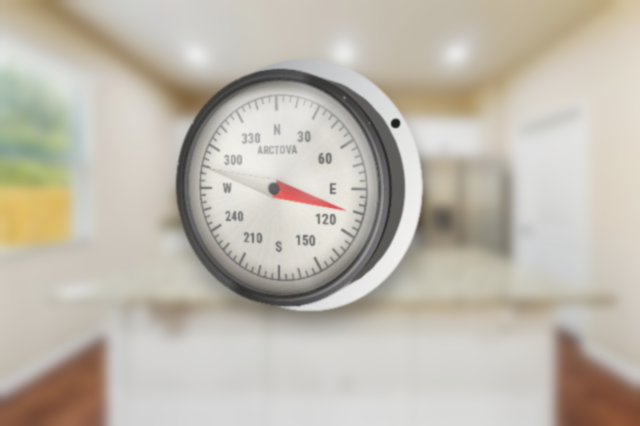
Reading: ° 105
